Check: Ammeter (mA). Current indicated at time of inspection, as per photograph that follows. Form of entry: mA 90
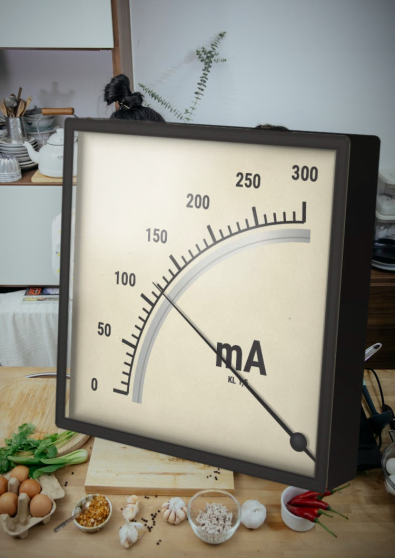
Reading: mA 120
